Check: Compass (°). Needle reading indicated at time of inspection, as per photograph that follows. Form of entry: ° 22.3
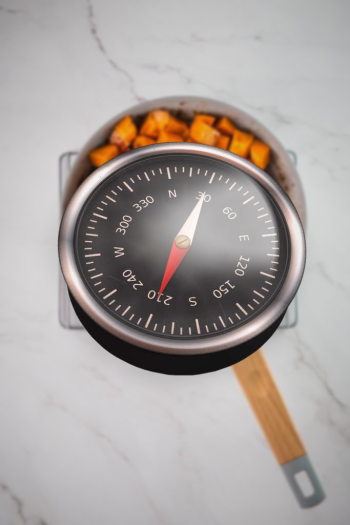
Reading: ° 210
